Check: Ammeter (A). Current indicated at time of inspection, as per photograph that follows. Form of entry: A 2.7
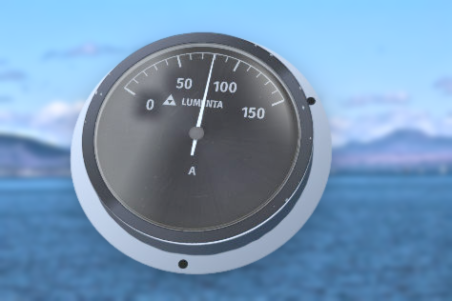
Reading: A 80
